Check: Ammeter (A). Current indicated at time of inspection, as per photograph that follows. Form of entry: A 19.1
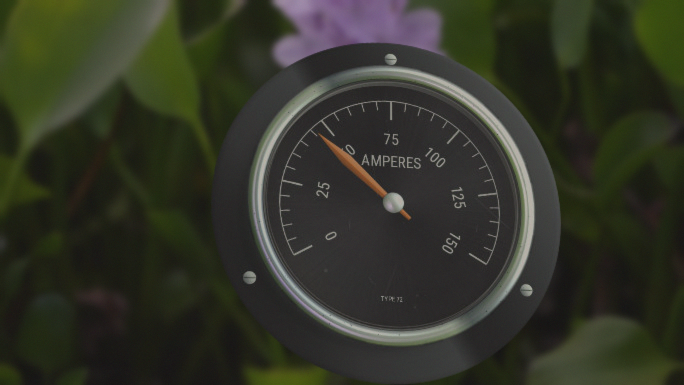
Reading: A 45
